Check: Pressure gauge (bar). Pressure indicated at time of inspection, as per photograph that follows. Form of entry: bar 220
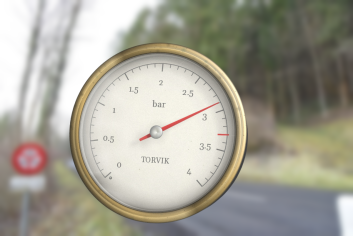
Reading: bar 2.9
